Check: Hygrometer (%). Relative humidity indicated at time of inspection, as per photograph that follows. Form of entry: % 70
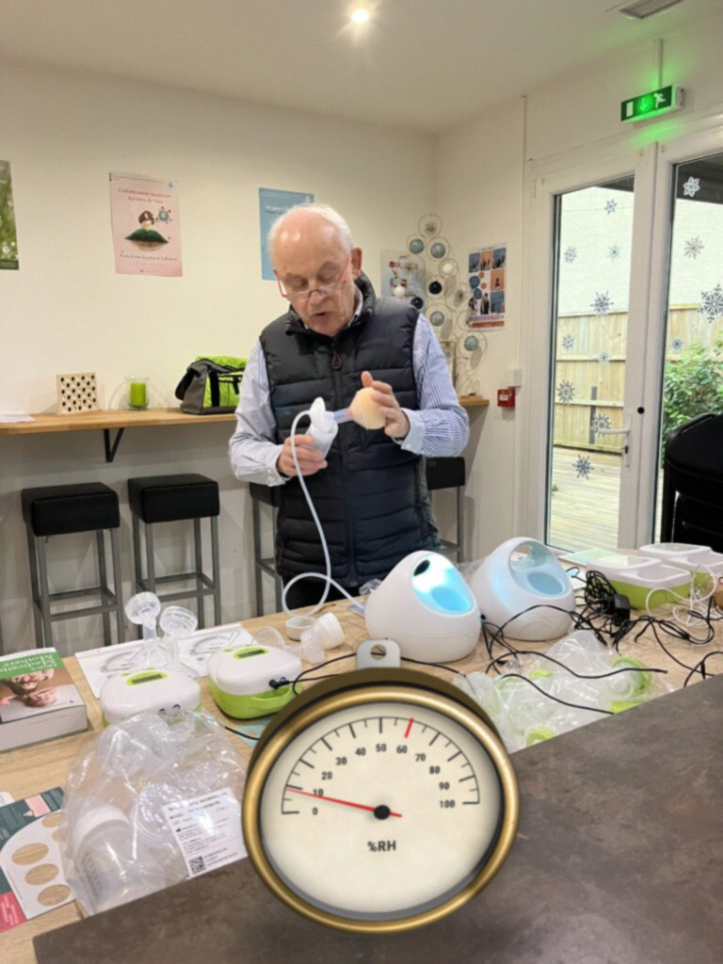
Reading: % 10
